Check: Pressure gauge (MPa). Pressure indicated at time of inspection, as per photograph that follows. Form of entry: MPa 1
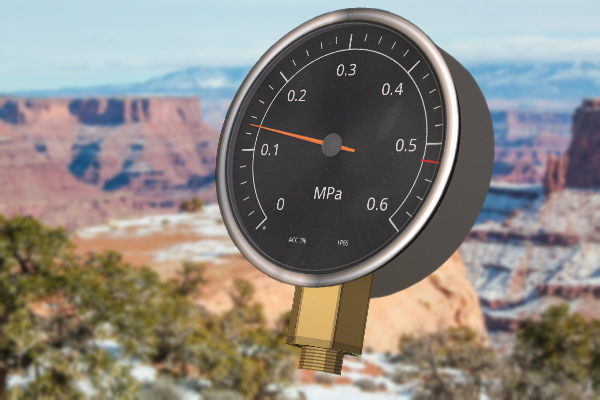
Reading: MPa 0.13
